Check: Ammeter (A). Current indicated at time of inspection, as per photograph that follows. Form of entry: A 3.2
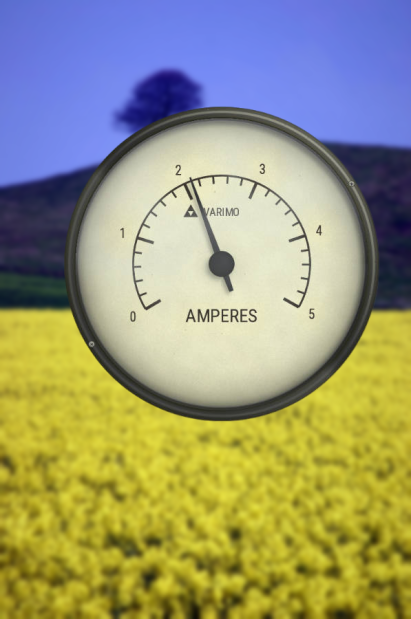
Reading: A 2.1
